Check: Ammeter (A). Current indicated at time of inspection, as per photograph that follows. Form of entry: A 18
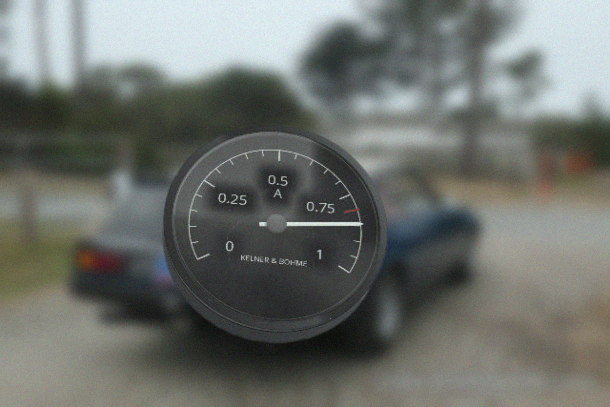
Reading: A 0.85
